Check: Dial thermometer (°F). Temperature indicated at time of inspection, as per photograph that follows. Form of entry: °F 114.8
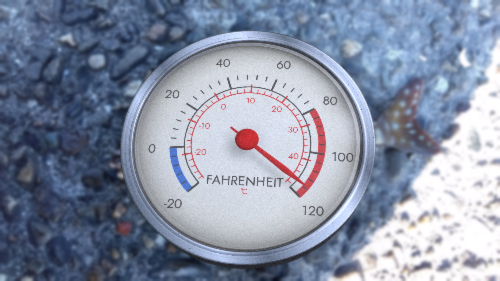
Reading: °F 116
